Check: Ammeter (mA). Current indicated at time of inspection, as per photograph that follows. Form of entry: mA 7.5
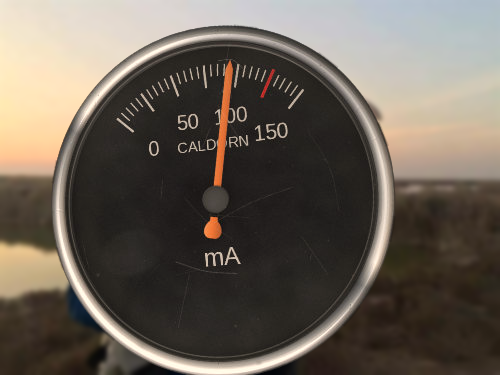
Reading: mA 95
